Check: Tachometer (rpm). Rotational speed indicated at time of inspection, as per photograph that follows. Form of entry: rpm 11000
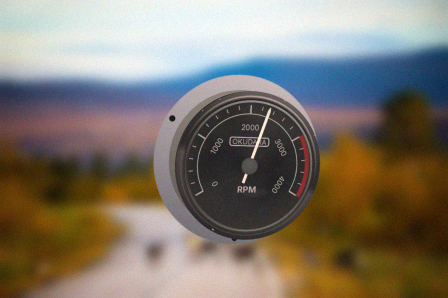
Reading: rpm 2300
